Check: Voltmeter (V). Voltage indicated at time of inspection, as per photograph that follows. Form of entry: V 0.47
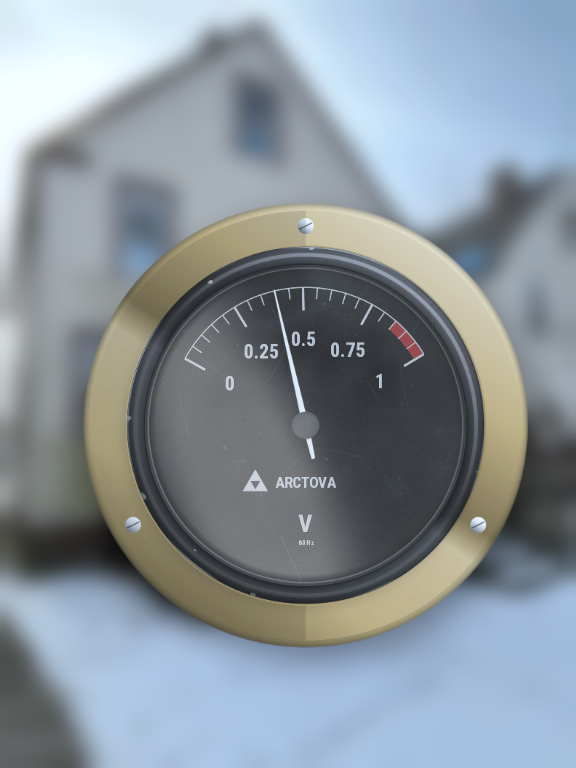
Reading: V 0.4
